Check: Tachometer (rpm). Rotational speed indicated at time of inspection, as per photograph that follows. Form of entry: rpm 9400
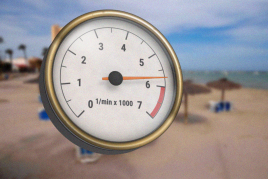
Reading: rpm 5750
